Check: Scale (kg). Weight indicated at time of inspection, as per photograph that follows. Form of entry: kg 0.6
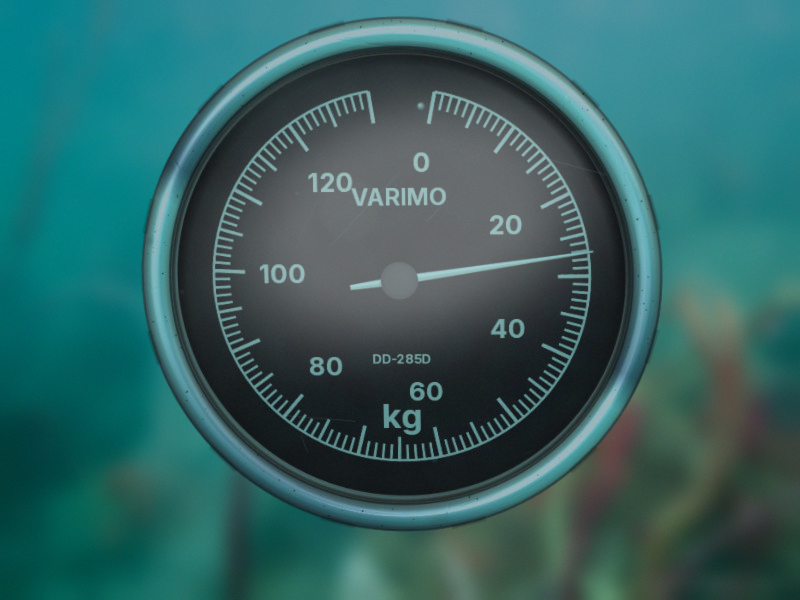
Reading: kg 27
